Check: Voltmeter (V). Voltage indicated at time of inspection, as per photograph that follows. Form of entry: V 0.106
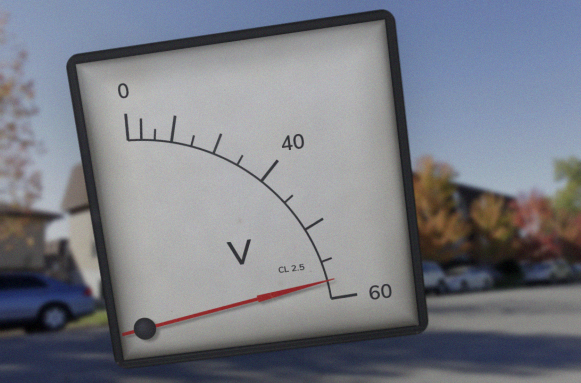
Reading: V 57.5
